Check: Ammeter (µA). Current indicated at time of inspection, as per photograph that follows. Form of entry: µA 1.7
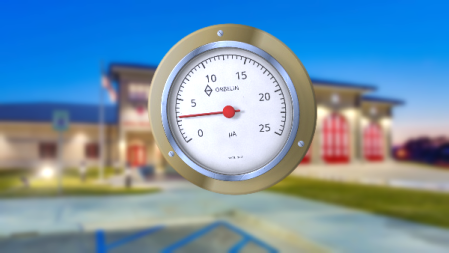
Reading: µA 3
